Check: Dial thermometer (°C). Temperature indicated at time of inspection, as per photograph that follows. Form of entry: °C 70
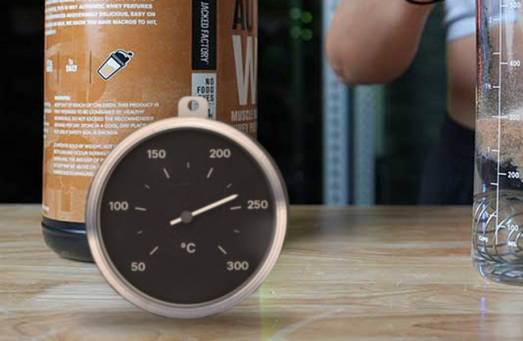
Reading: °C 237.5
